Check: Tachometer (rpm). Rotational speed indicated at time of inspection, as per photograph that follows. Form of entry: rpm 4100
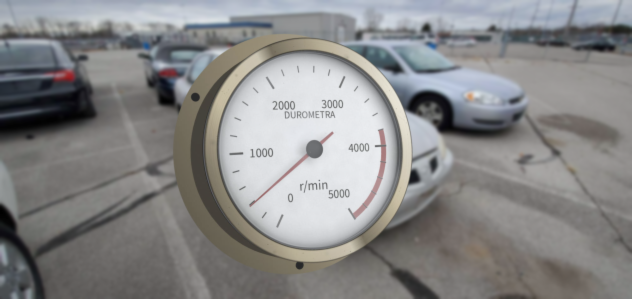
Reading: rpm 400
